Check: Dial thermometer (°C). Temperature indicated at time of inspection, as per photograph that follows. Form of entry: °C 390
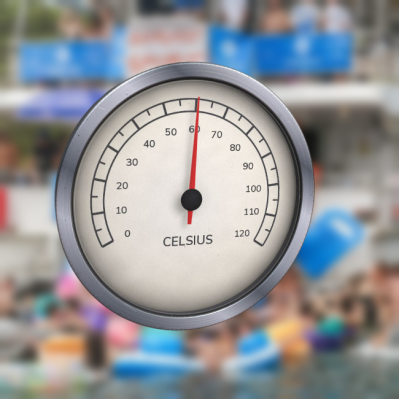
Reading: °C 60
